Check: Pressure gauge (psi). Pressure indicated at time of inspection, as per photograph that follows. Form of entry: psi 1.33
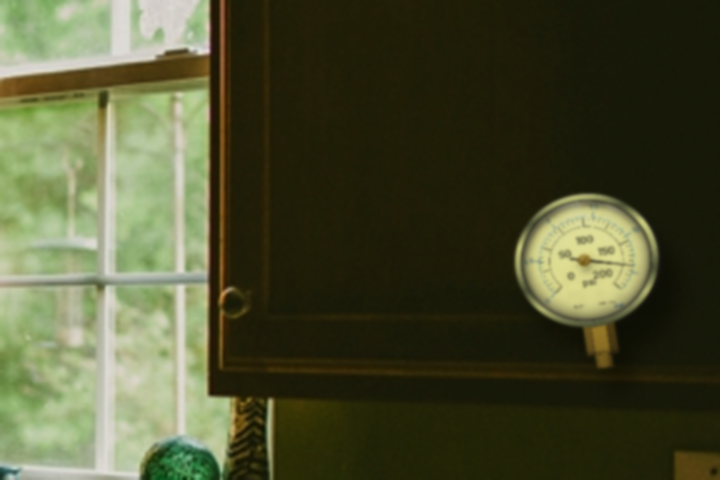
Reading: psi 175
